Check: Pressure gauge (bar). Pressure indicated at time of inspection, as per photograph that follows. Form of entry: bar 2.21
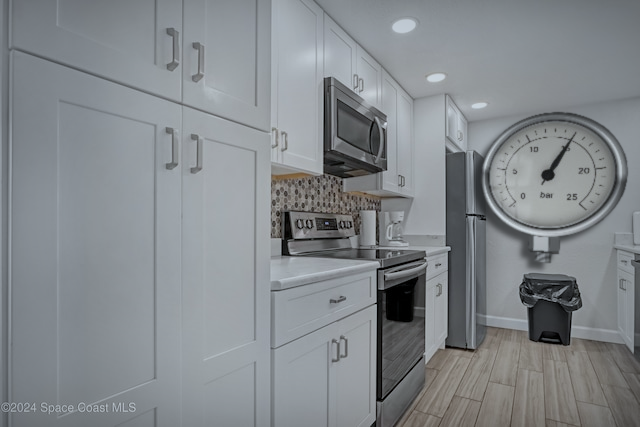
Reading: bar 15
